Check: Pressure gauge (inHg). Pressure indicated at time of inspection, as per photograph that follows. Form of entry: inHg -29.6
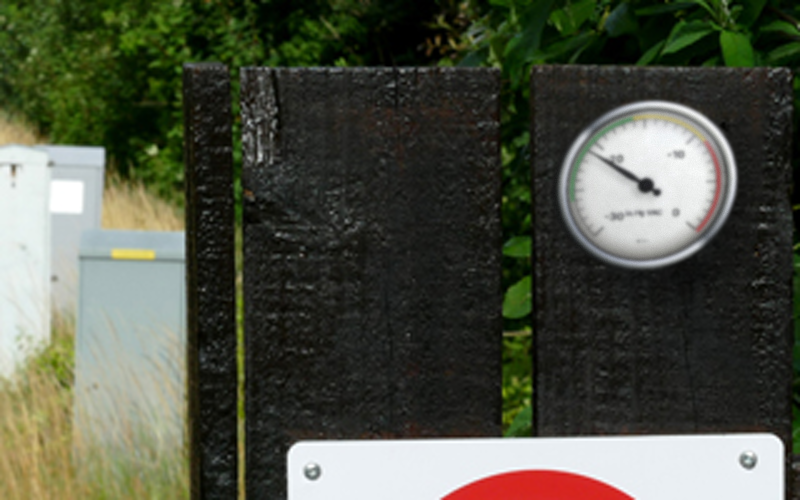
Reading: inHg -21
